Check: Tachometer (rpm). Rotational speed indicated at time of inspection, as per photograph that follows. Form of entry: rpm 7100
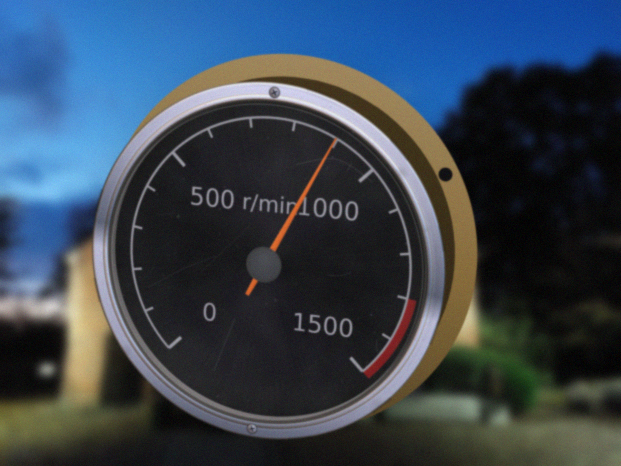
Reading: rpm 900
